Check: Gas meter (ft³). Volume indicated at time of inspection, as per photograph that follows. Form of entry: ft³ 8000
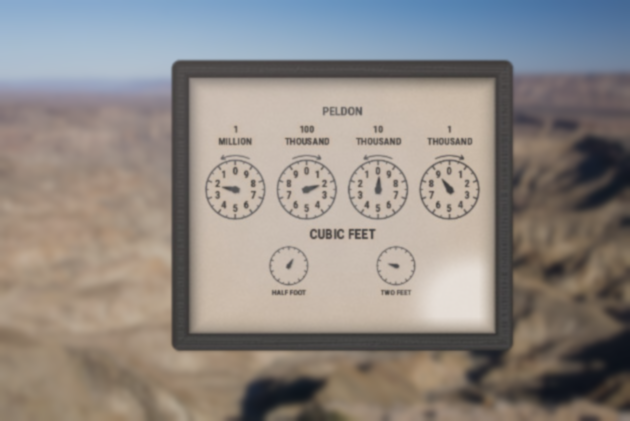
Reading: ft³ 219900
